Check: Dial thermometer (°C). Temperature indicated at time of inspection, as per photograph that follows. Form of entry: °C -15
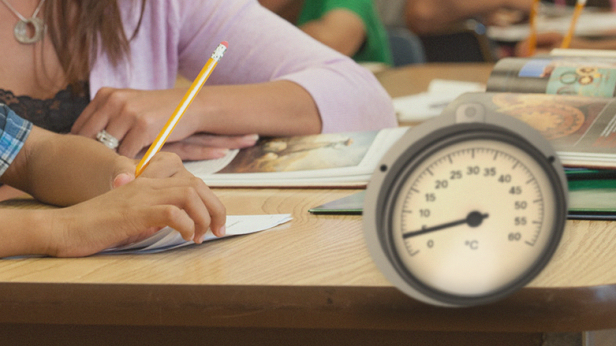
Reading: °C 5
